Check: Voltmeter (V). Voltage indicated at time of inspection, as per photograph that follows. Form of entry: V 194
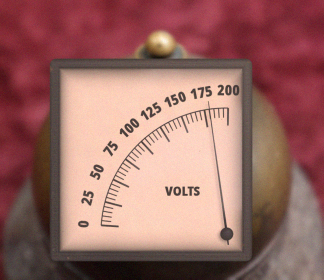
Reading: V 180
